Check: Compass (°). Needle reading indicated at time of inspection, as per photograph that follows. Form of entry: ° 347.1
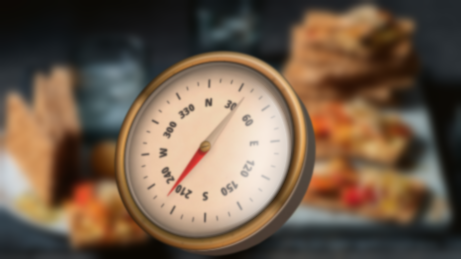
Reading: ° 220
